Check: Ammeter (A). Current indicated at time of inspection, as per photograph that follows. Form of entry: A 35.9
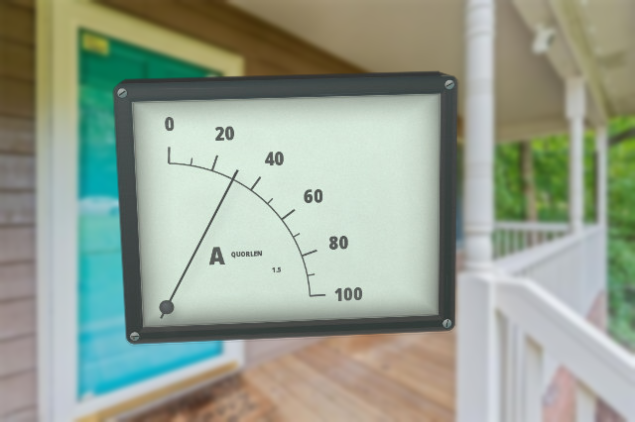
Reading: A 30
